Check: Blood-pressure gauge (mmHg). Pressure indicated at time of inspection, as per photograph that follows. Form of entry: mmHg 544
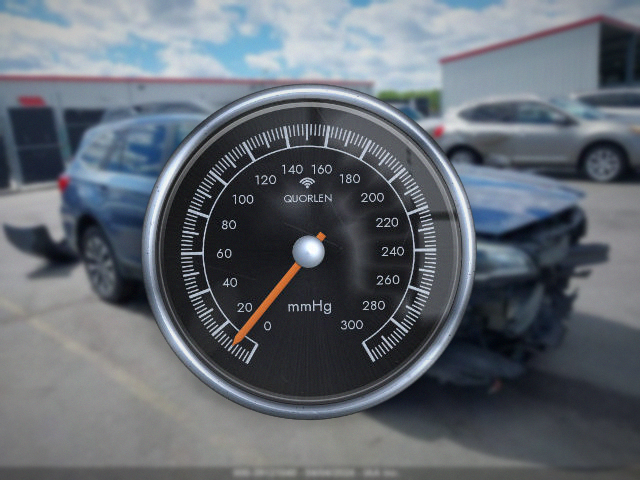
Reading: mmHg 10
